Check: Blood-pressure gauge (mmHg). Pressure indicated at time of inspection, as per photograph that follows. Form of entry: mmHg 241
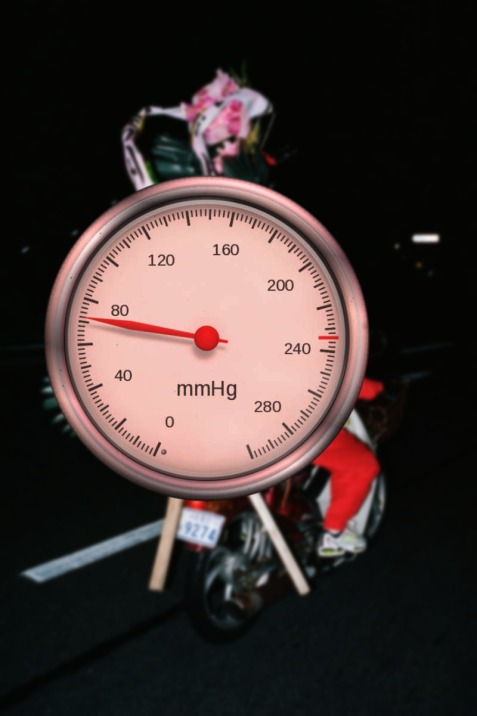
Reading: mmHg 72
